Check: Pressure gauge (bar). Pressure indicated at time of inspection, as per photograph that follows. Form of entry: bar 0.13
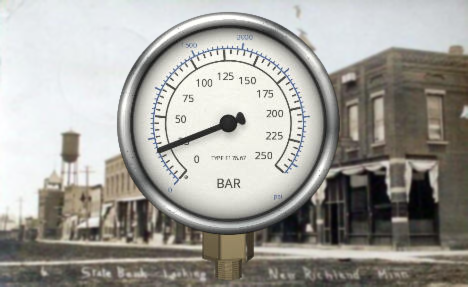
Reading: bar 25
